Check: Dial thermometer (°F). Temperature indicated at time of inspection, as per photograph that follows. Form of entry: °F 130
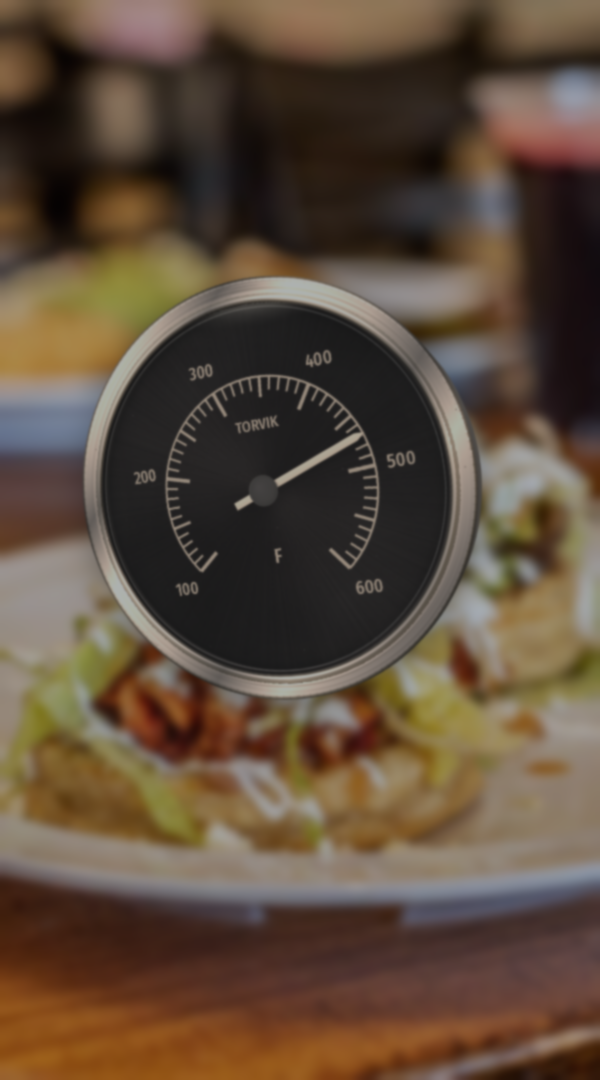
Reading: °F 470
